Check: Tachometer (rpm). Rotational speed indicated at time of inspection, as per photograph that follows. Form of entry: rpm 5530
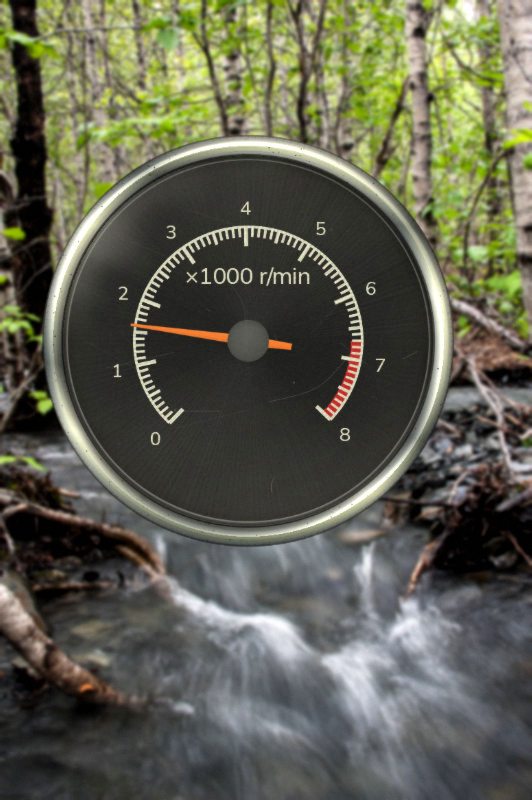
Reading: rpm 1600
